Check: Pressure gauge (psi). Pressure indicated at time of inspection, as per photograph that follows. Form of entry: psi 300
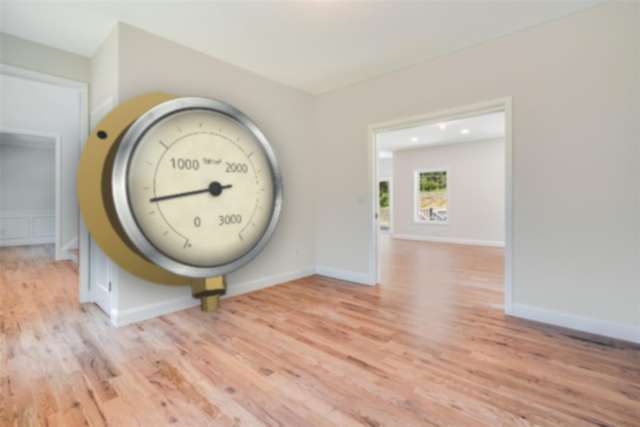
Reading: psi 500
